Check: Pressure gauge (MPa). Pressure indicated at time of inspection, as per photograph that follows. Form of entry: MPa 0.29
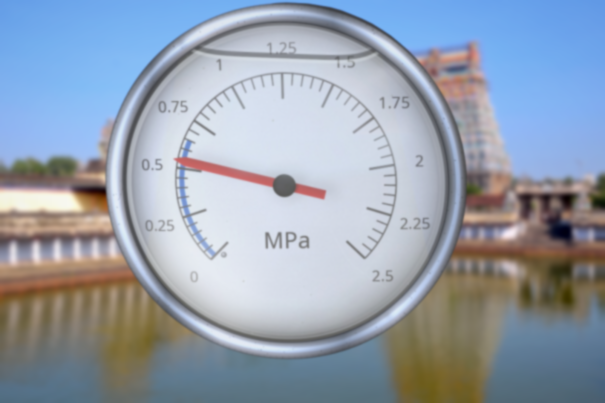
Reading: MPa 0.55
